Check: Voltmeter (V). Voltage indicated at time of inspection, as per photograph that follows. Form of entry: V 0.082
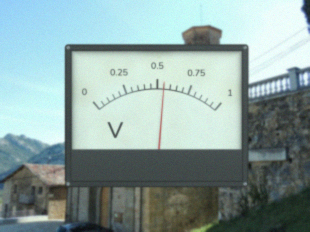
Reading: V 0.55
